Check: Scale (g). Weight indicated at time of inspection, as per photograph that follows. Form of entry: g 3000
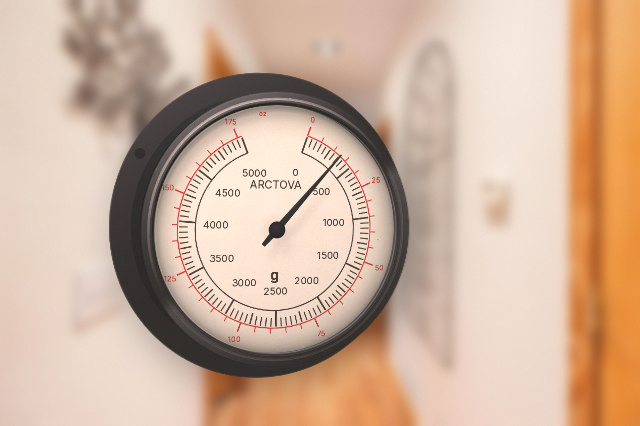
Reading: g 350
